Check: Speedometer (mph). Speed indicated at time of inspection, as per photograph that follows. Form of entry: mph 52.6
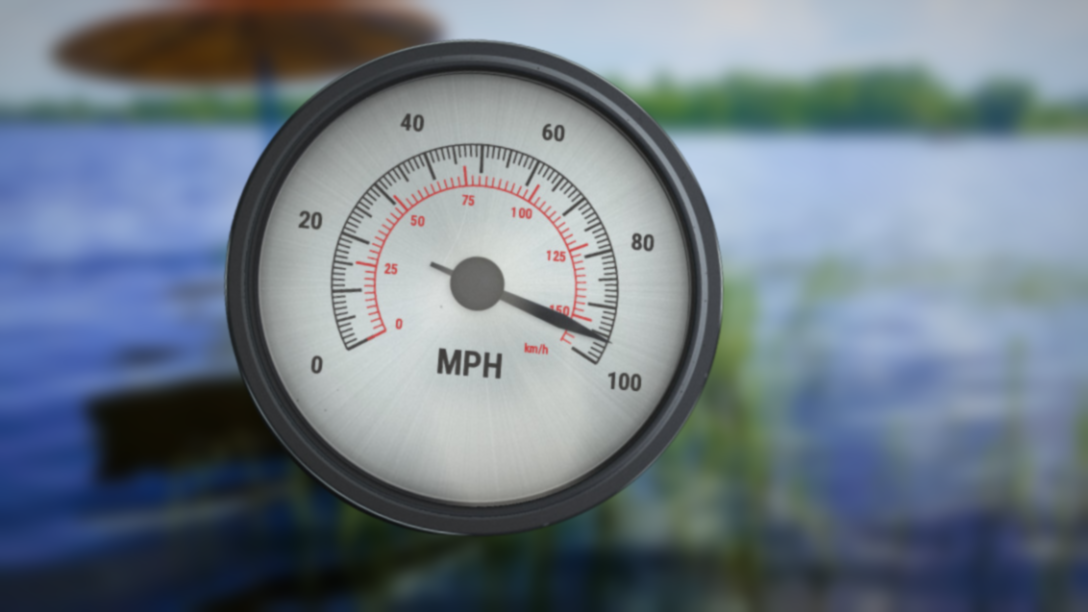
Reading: mph 96
